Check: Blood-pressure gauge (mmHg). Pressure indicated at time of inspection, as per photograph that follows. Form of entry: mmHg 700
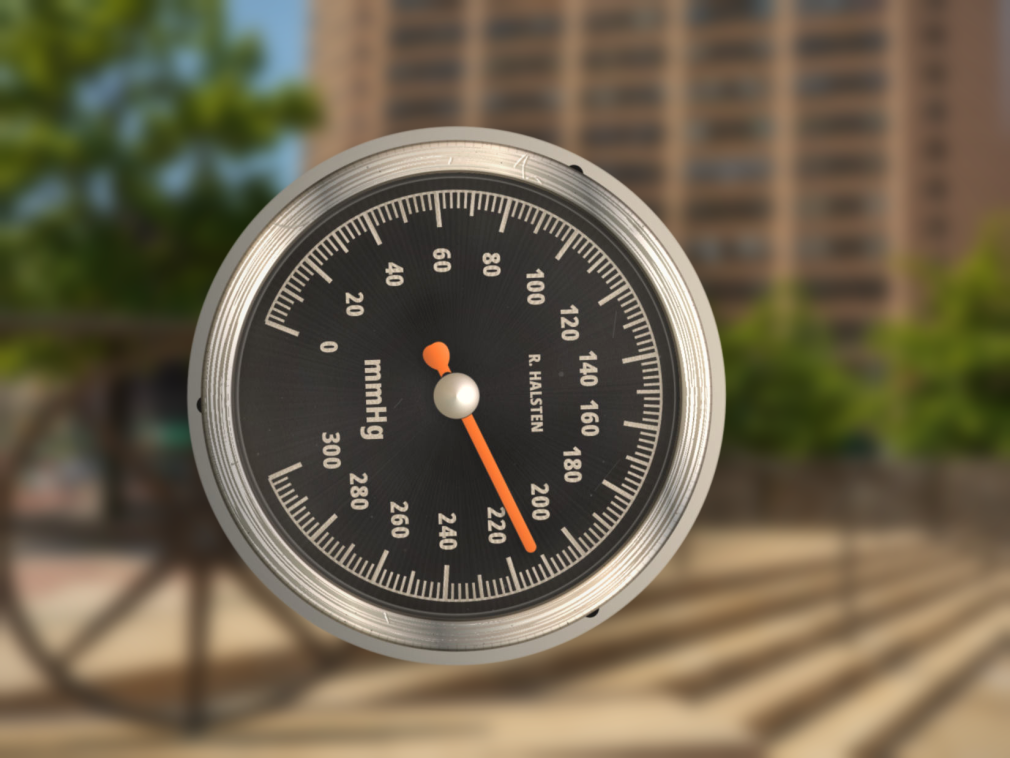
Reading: mmHg 212
